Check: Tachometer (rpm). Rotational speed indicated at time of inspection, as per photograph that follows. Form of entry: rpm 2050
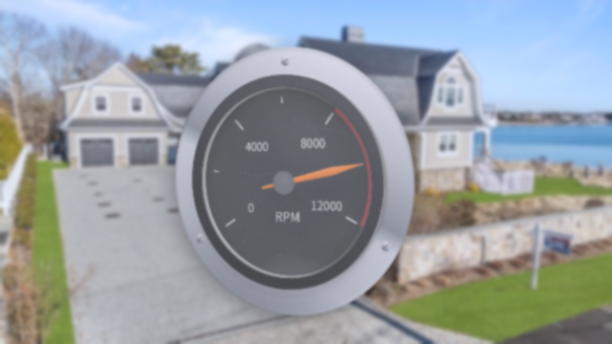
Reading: rpm 10000
